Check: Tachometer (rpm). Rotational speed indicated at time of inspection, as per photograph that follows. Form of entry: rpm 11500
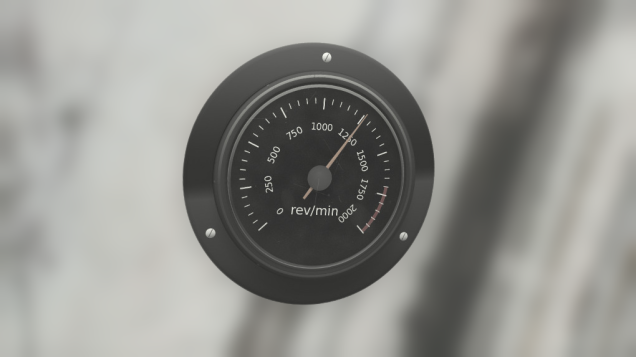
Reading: rpm 1250
